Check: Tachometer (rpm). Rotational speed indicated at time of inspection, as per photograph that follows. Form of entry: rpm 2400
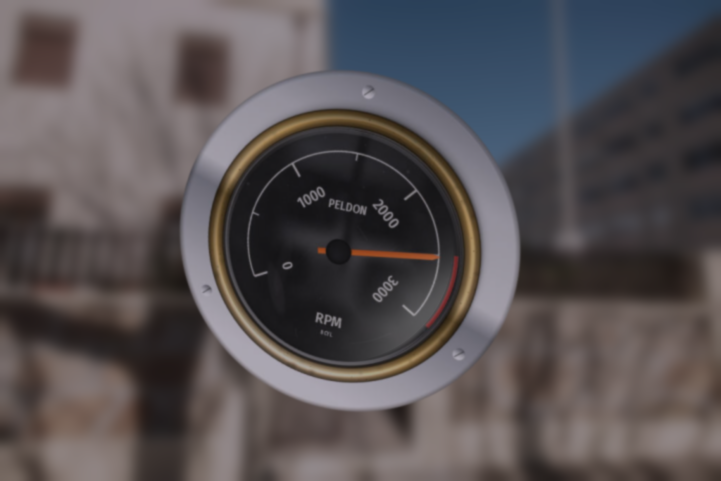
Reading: rpm 2500
